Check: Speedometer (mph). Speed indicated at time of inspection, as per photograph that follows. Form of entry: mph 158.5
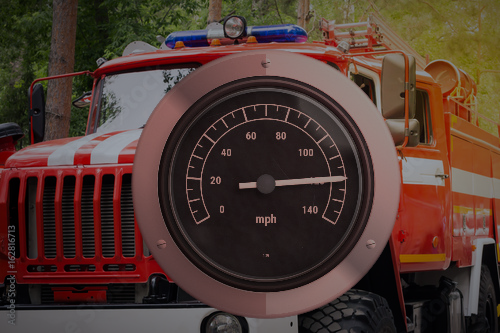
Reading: mph 120
